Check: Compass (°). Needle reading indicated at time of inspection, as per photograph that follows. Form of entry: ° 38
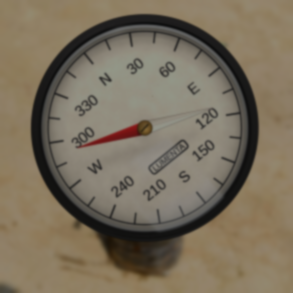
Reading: ° 292.5
